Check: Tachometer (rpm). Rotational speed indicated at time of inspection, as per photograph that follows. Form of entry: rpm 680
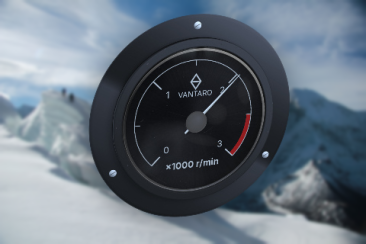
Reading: rpm 2000
